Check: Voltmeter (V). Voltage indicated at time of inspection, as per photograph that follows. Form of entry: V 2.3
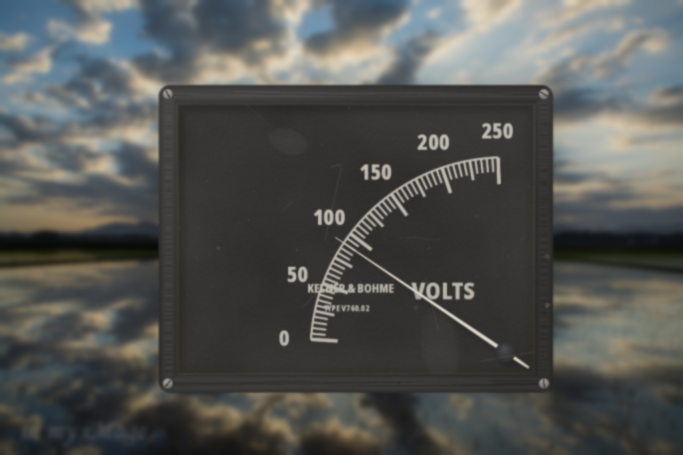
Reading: V 90
